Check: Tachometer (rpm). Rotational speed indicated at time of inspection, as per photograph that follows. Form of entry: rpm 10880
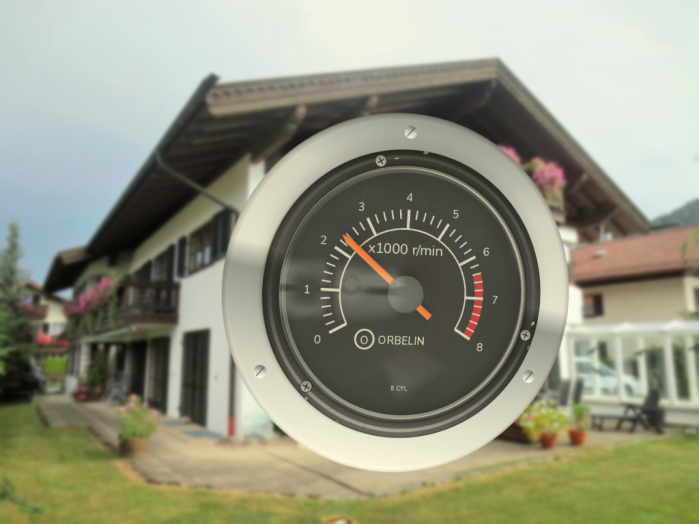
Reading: rpm 2300
